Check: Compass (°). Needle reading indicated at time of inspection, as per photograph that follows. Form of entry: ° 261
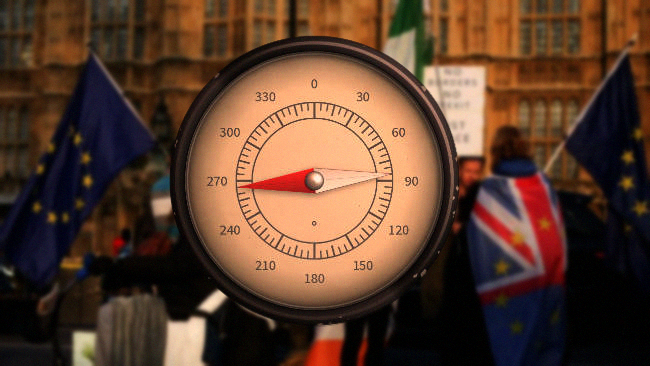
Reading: ° 265
